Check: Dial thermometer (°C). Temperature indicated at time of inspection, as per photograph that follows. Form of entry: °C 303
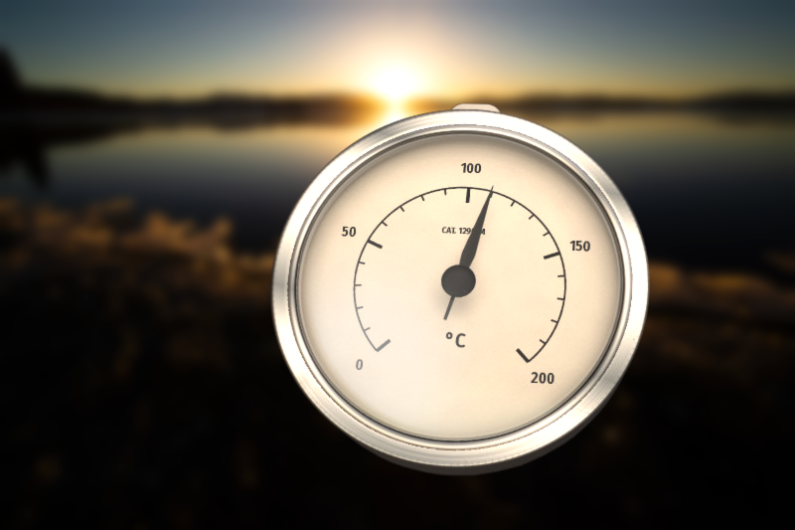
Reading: °C 110
